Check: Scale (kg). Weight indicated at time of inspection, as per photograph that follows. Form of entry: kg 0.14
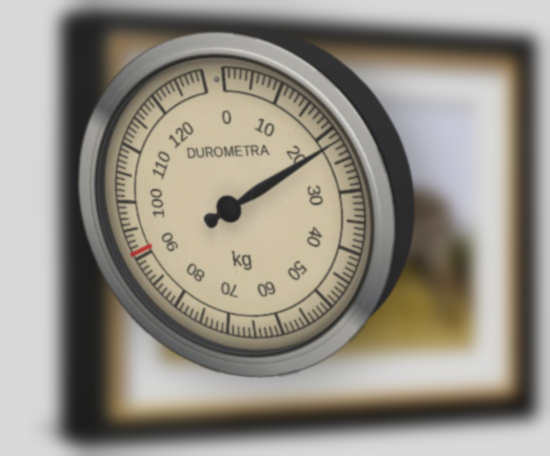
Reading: kg 22
